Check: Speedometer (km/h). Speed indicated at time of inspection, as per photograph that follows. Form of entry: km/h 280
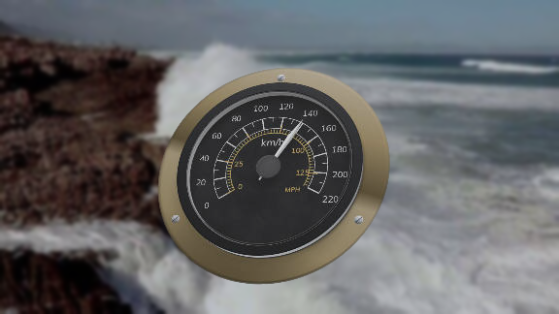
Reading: km/h 140
